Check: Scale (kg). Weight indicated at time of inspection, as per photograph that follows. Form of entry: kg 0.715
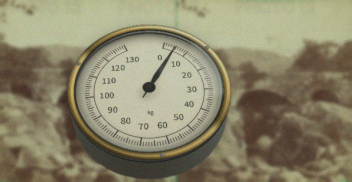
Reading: kg 5
